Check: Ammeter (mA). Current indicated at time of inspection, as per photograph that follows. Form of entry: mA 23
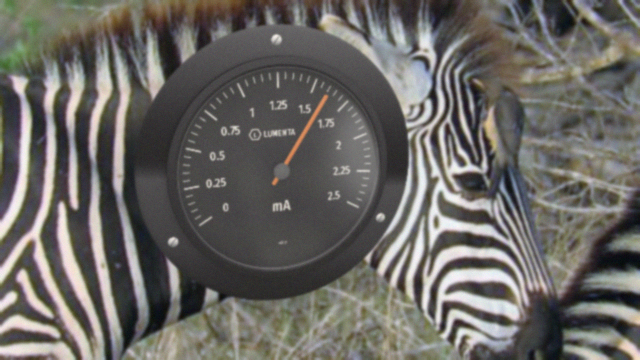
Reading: mA 1.6
